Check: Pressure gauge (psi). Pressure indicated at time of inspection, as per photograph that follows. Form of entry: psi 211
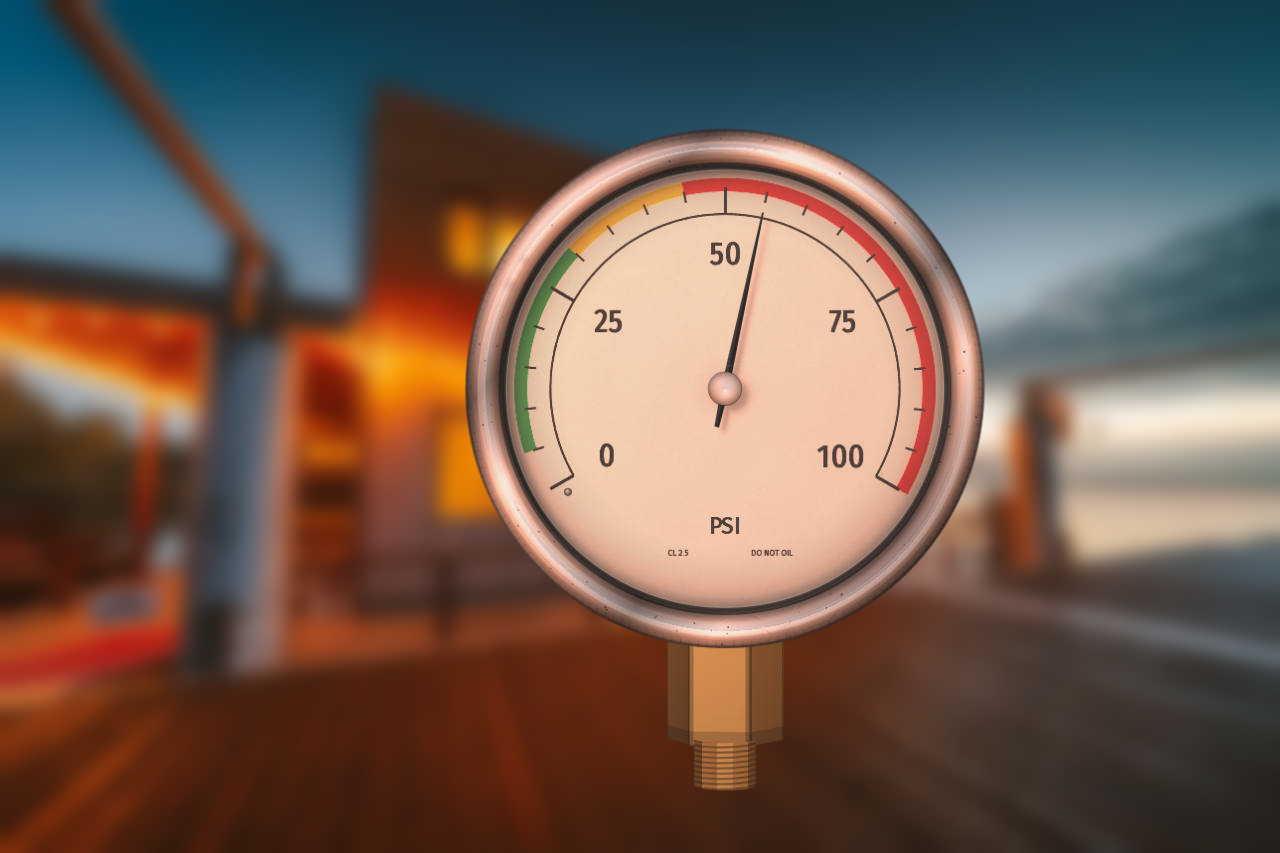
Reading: psi 55
